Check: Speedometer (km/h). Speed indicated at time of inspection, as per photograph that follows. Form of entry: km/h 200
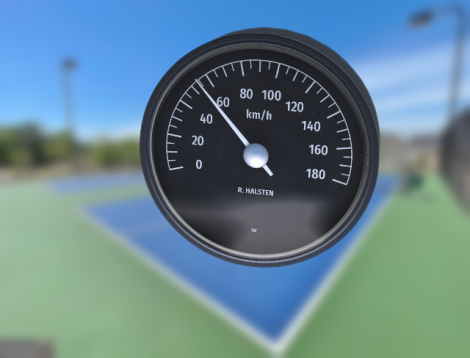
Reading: km/h 55
